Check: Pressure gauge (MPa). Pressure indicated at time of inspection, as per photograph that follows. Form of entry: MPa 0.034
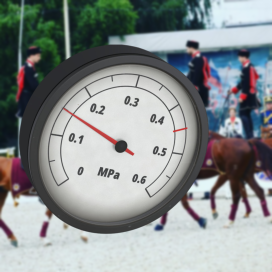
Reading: MPa 0.15
